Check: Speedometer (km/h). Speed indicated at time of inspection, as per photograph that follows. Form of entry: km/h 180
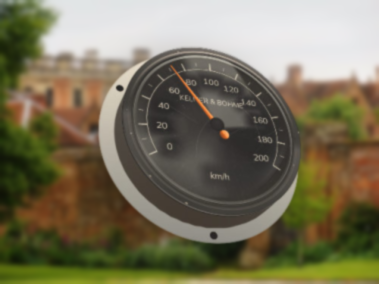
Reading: km/h 70
